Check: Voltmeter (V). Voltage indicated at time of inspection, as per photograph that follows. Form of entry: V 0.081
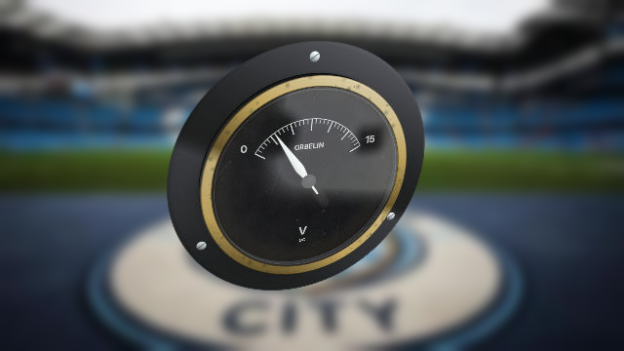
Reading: V 3
